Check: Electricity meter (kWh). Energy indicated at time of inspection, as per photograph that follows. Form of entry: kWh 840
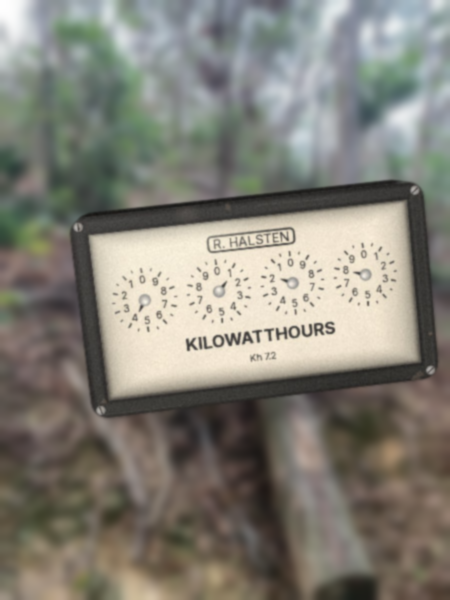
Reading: kWh 4118
